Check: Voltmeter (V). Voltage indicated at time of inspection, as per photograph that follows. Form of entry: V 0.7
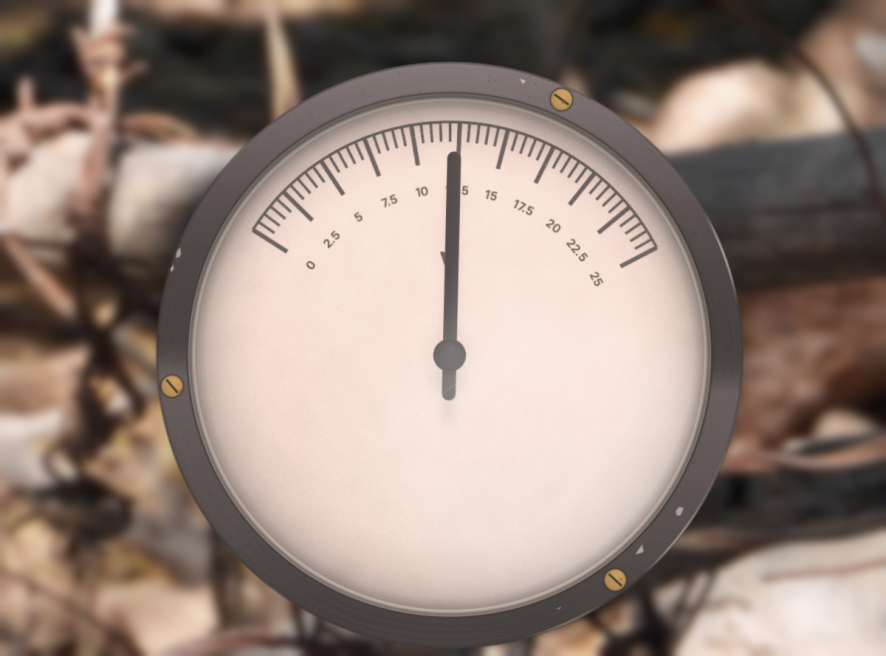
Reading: V 12.25
